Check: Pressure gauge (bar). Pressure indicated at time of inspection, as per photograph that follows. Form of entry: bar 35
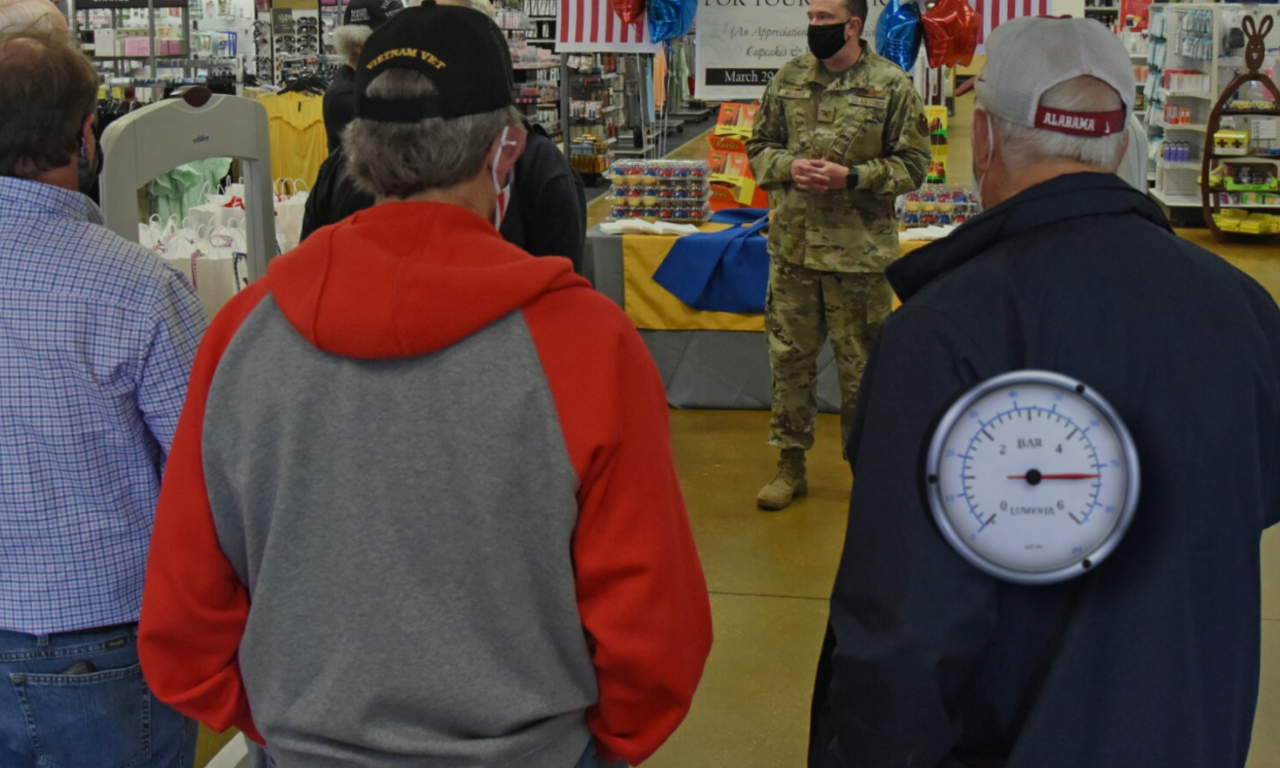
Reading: bar 5
